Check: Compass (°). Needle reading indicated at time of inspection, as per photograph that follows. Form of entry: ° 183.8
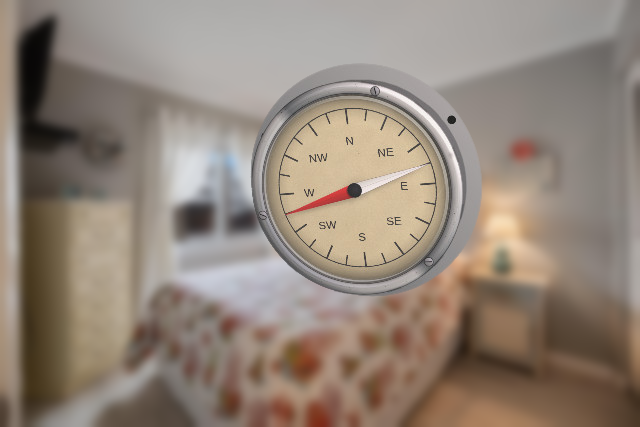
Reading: ° 255
